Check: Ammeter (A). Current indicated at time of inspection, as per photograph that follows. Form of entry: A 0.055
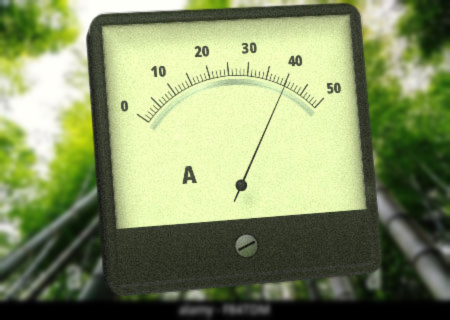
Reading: A 40
